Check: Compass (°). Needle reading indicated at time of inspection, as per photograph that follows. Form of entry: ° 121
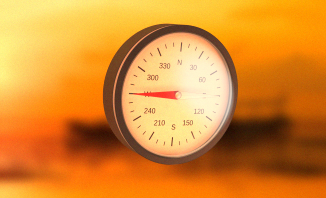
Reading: ° 270
